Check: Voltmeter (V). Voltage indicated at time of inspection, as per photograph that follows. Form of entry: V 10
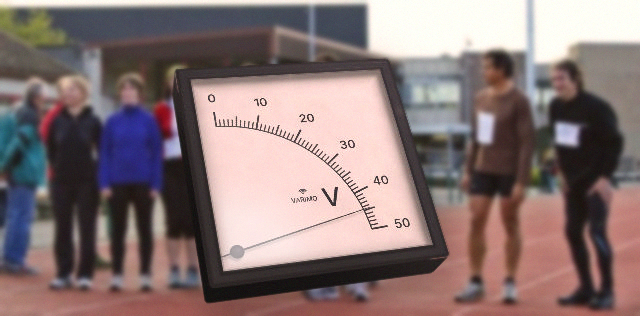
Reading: V 45
